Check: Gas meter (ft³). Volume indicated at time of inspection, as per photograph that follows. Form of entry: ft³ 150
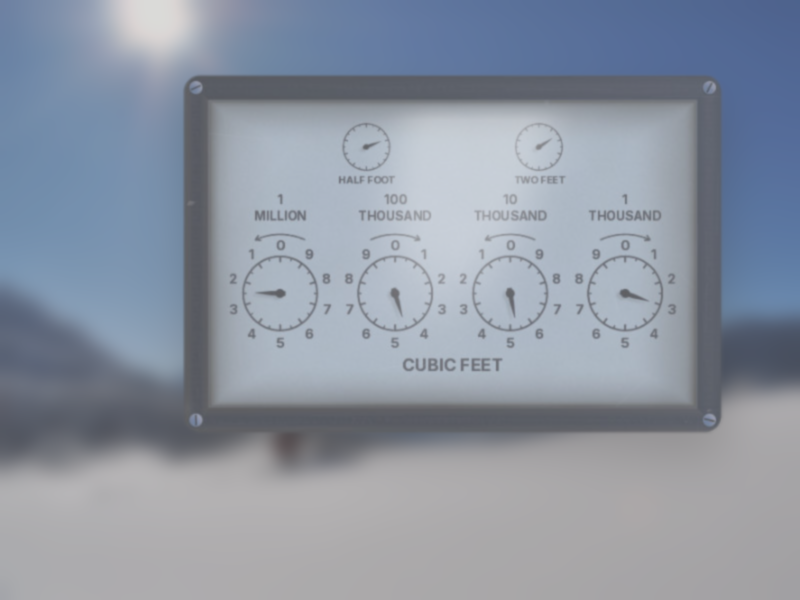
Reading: ft³ 245300
